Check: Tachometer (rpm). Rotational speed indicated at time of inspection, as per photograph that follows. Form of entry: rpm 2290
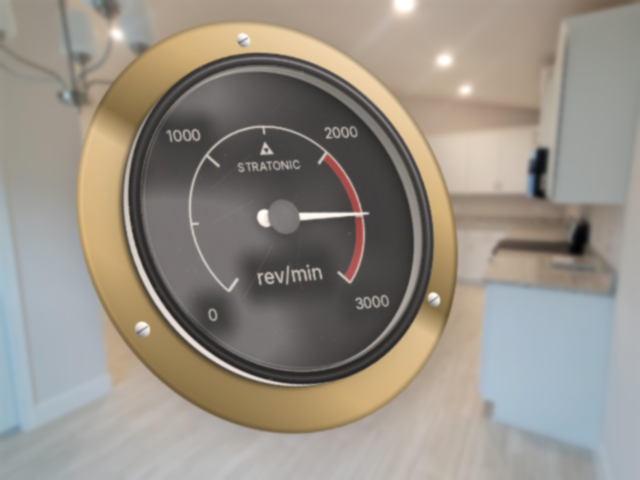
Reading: rpm 2500
